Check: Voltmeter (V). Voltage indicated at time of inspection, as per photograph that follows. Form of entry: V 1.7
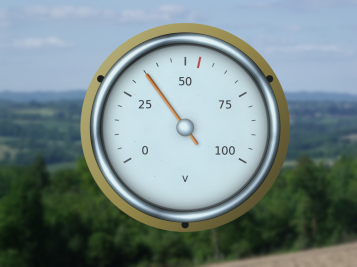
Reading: V 35
